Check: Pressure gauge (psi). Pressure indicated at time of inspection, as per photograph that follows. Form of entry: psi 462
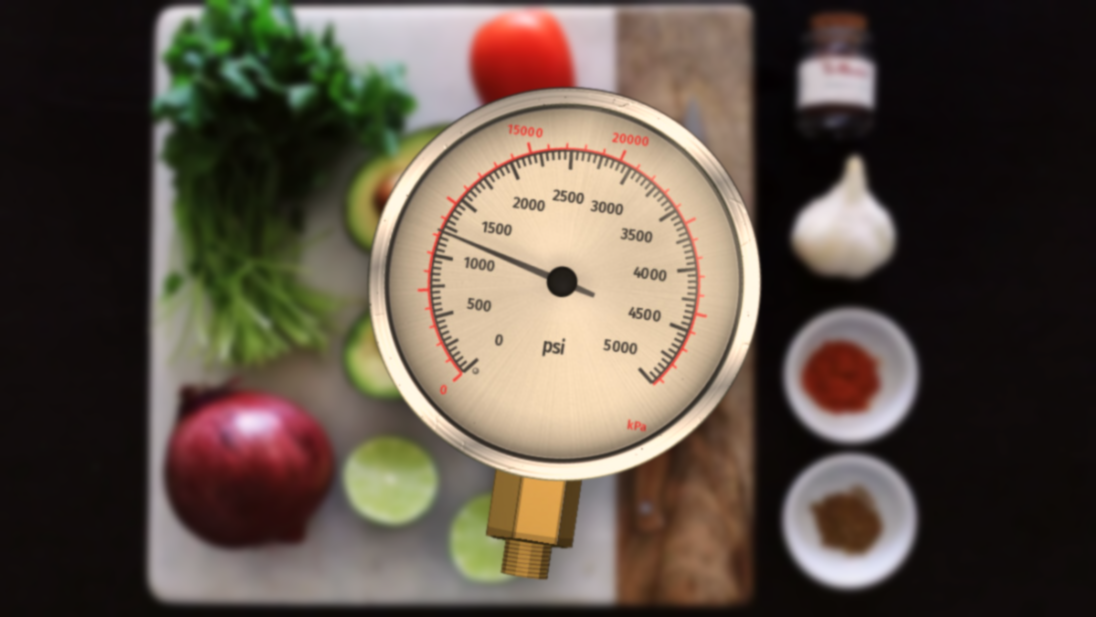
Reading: psi 1200
